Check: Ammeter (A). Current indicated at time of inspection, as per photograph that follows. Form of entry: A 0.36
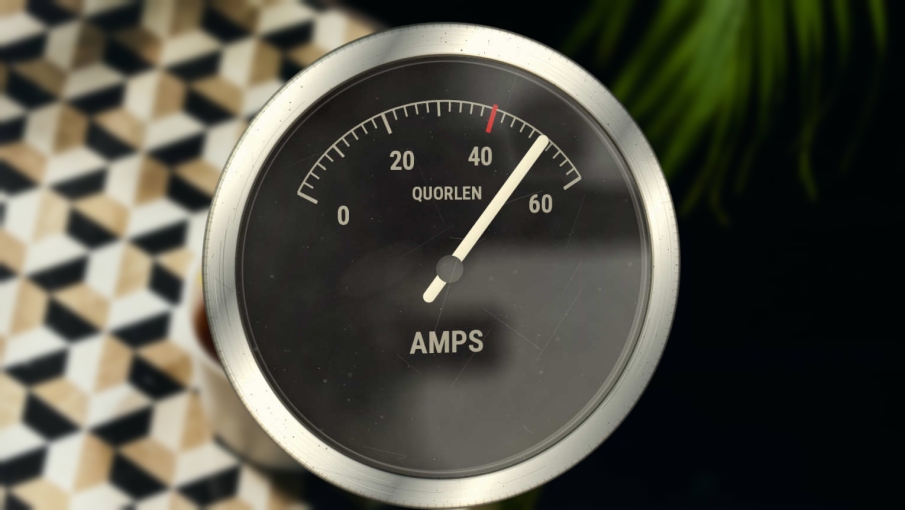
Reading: A 50
